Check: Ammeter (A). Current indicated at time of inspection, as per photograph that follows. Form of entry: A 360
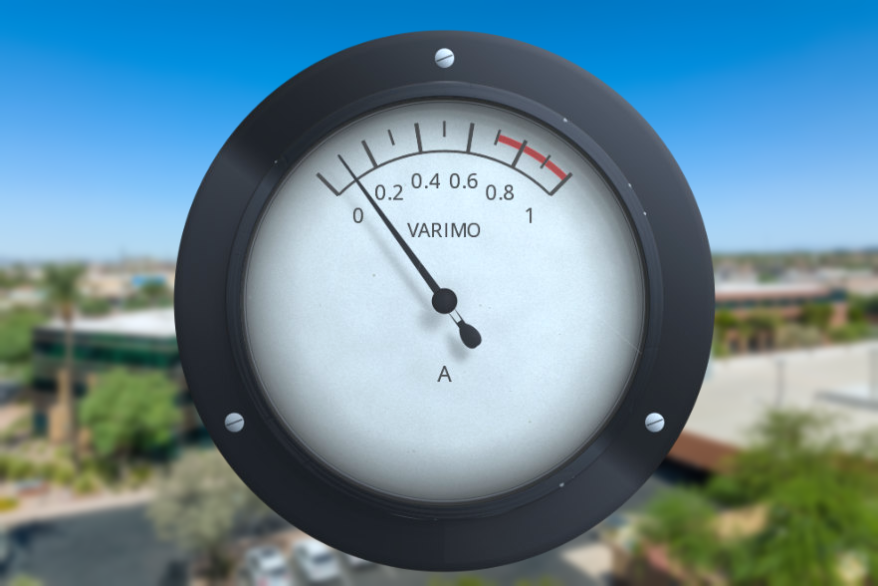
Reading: A 0.1
